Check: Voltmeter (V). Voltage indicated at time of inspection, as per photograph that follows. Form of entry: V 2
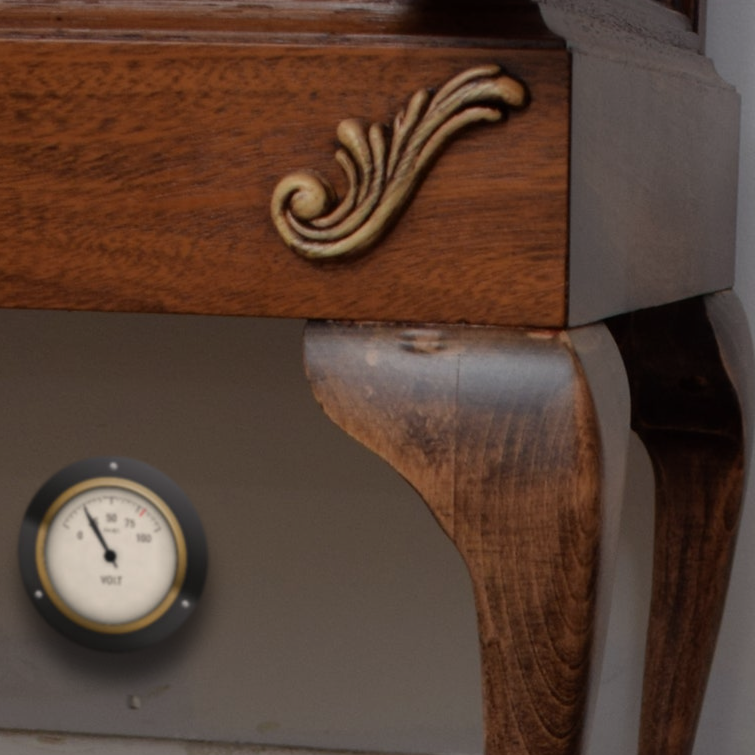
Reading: V 25
